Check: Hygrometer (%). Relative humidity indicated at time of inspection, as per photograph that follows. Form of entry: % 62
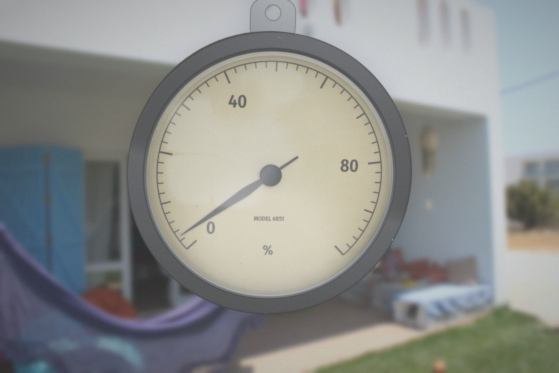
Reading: % 3
